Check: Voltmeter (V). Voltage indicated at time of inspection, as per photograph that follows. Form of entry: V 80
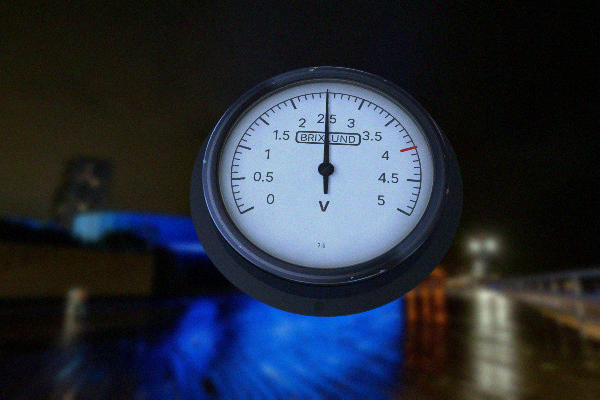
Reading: V 2.5
